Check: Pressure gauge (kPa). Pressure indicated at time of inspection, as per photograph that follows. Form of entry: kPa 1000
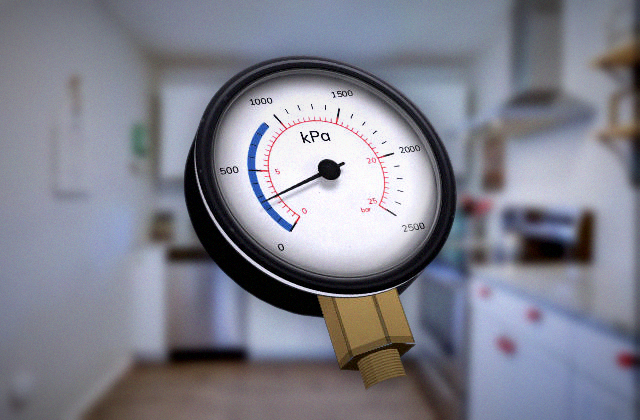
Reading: kPa 250
